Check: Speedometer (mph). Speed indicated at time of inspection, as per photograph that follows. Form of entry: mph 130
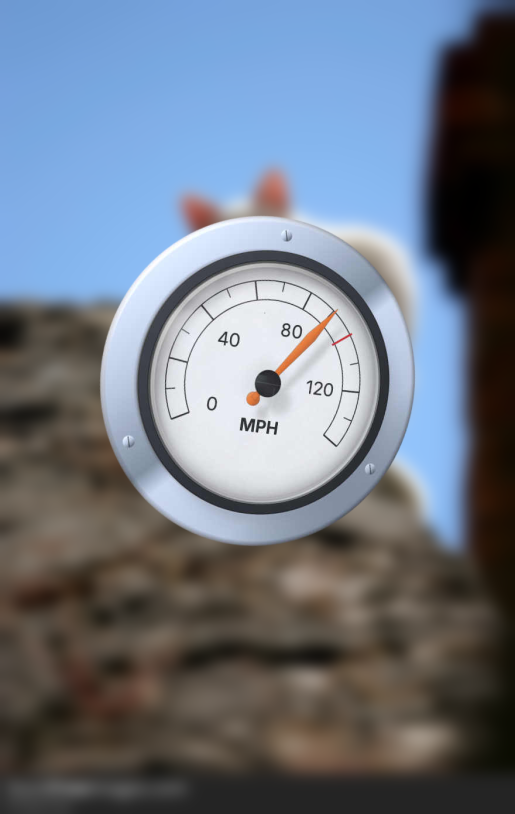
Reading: mph 90
